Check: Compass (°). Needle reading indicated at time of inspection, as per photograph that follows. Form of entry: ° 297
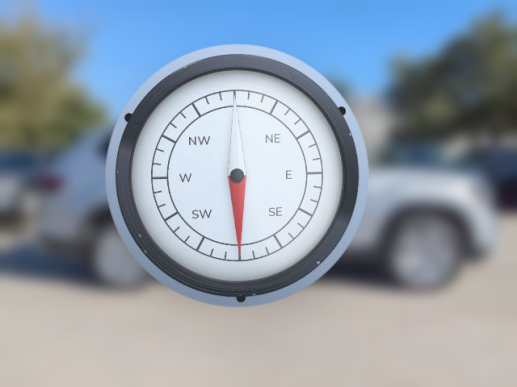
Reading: ° 180
